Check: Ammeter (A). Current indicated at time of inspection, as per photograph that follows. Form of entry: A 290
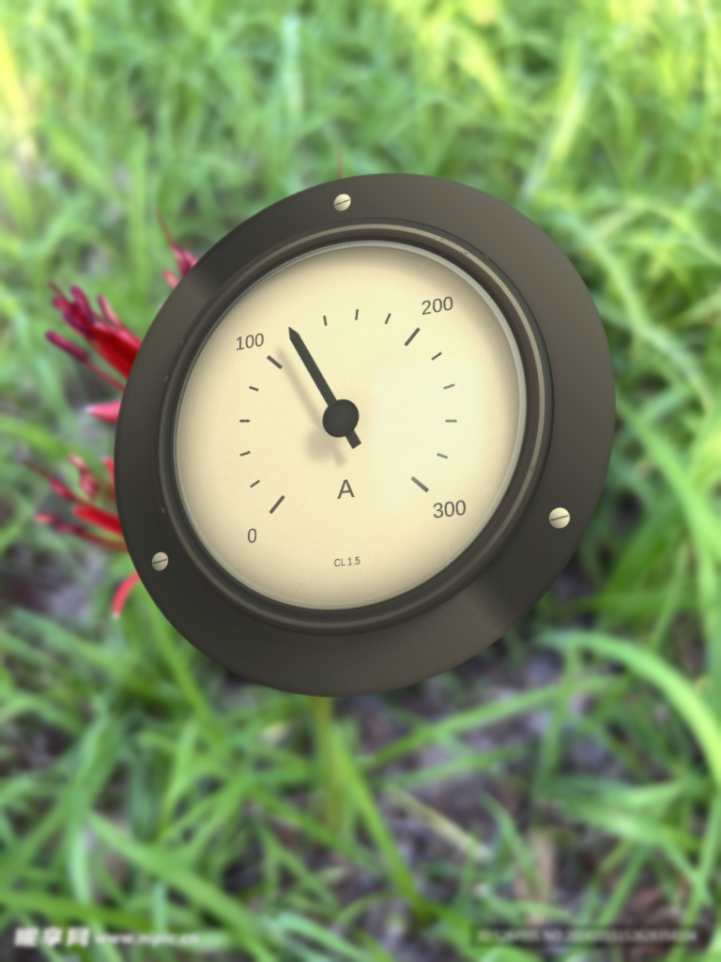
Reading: A 120
